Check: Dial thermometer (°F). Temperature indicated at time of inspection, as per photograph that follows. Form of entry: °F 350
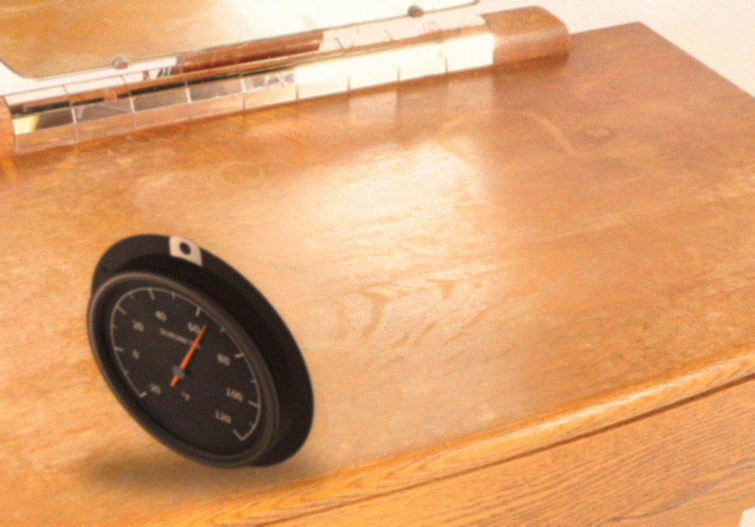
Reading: °F 65
